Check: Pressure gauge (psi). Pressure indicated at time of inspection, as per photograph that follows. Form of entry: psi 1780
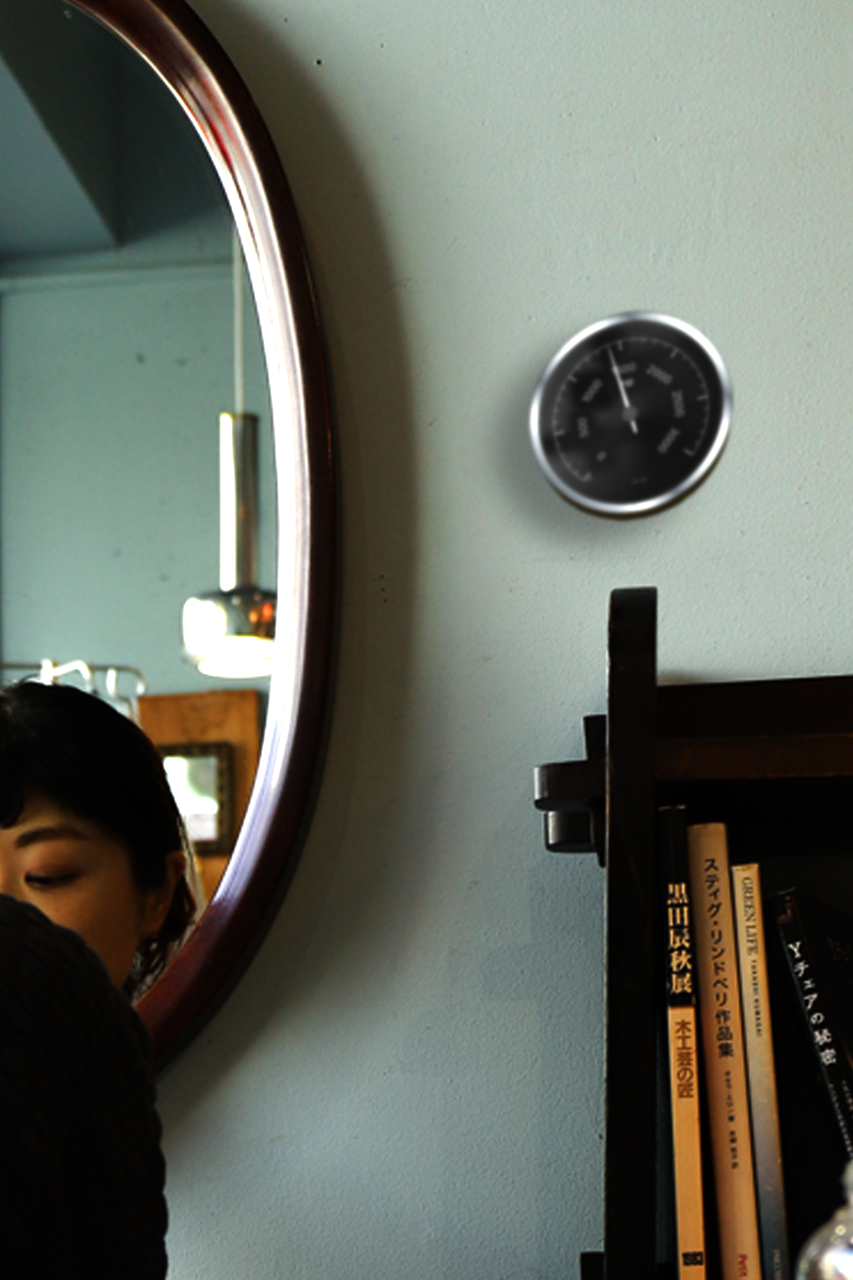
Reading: psi 1400
